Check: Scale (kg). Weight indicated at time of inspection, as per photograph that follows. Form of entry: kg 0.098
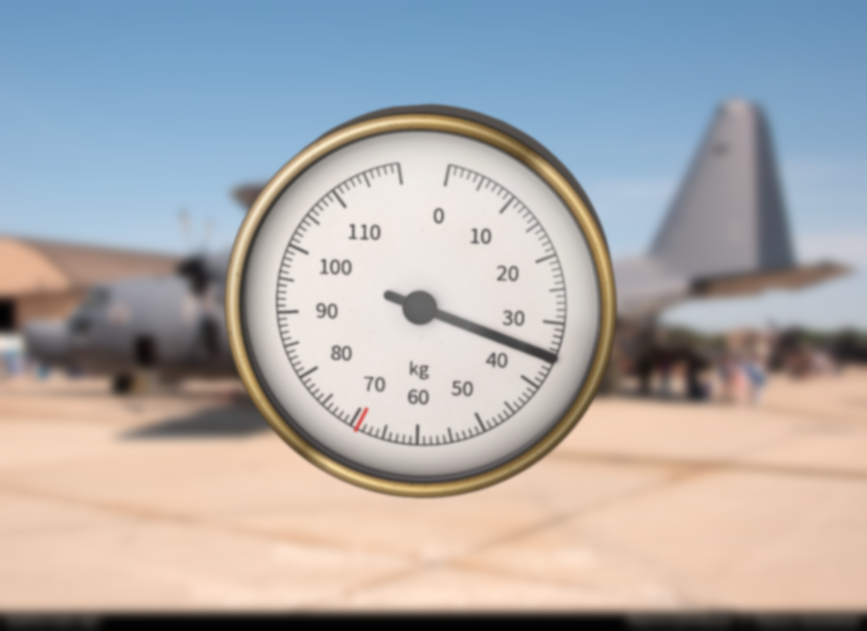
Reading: kg 35
